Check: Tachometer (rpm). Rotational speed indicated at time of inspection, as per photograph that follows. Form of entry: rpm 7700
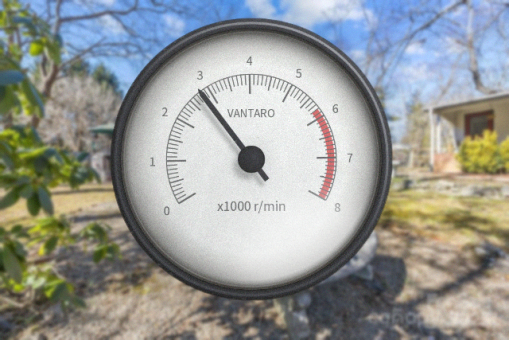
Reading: rpm 2800
